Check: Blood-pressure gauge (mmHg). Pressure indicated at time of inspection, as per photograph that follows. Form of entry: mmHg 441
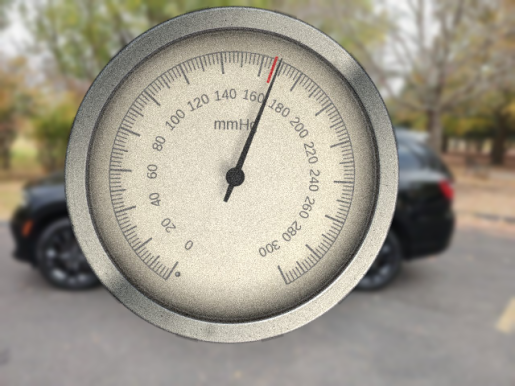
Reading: mmHg 168
